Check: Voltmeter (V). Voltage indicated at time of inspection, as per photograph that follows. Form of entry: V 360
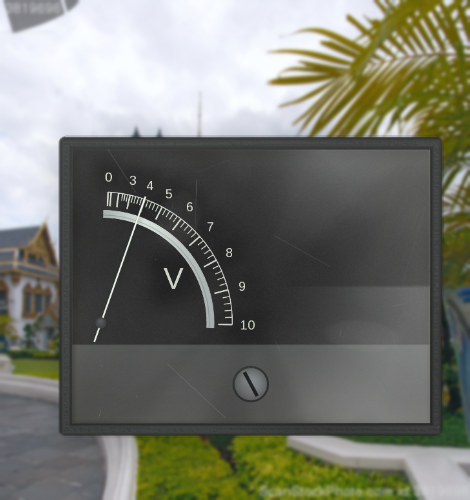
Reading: V 4
